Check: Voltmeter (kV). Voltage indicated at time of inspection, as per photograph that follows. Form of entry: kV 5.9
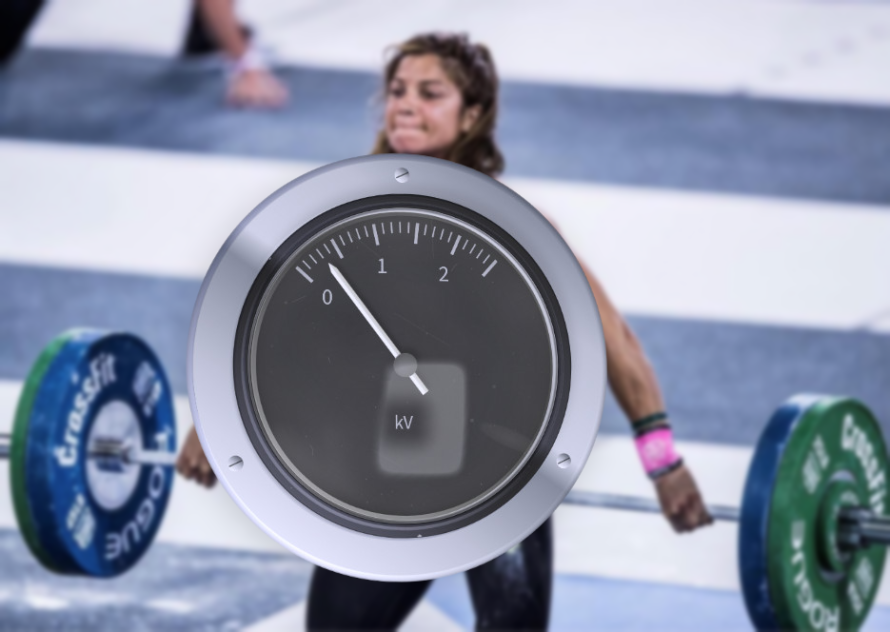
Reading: kV 0.3
